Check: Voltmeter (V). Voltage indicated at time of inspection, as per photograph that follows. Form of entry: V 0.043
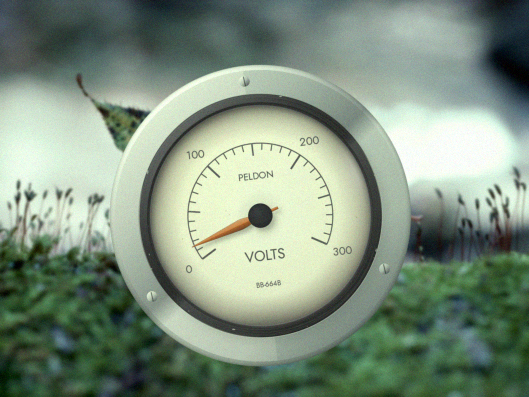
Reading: V 15
